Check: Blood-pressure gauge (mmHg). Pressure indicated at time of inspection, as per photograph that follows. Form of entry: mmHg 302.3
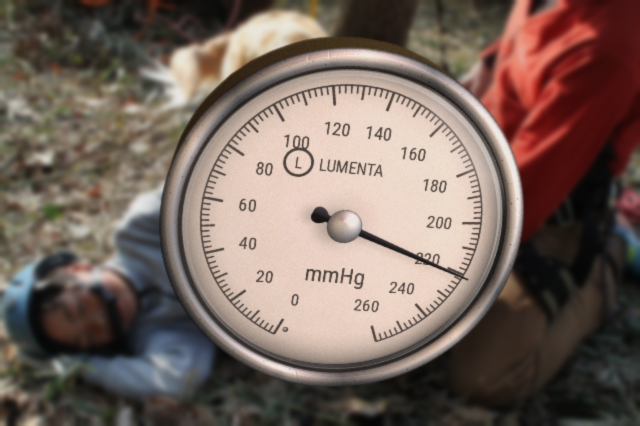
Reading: mmHg 220
